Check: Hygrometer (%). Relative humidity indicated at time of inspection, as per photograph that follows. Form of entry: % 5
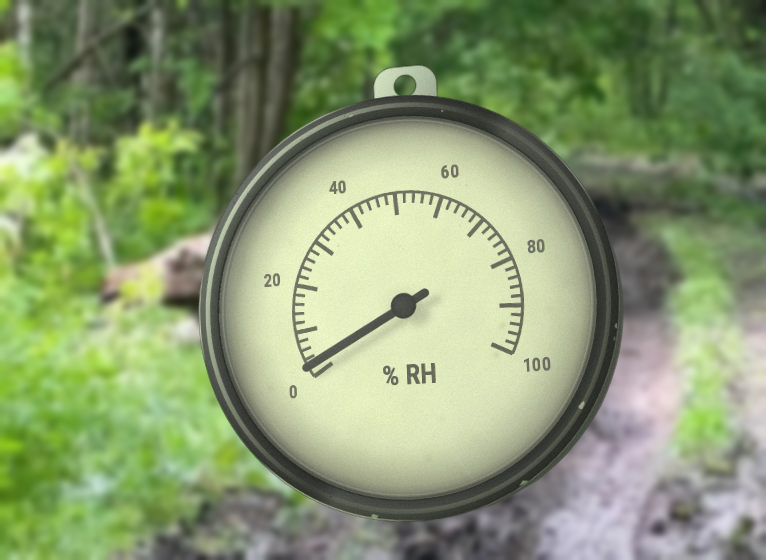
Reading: % 2
